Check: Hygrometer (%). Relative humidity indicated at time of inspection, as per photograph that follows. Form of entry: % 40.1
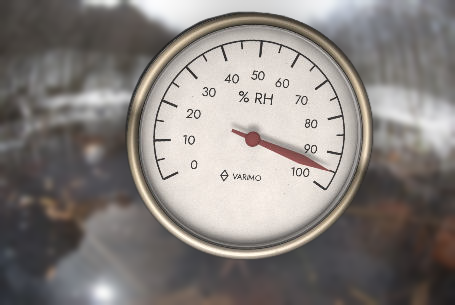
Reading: % 95
